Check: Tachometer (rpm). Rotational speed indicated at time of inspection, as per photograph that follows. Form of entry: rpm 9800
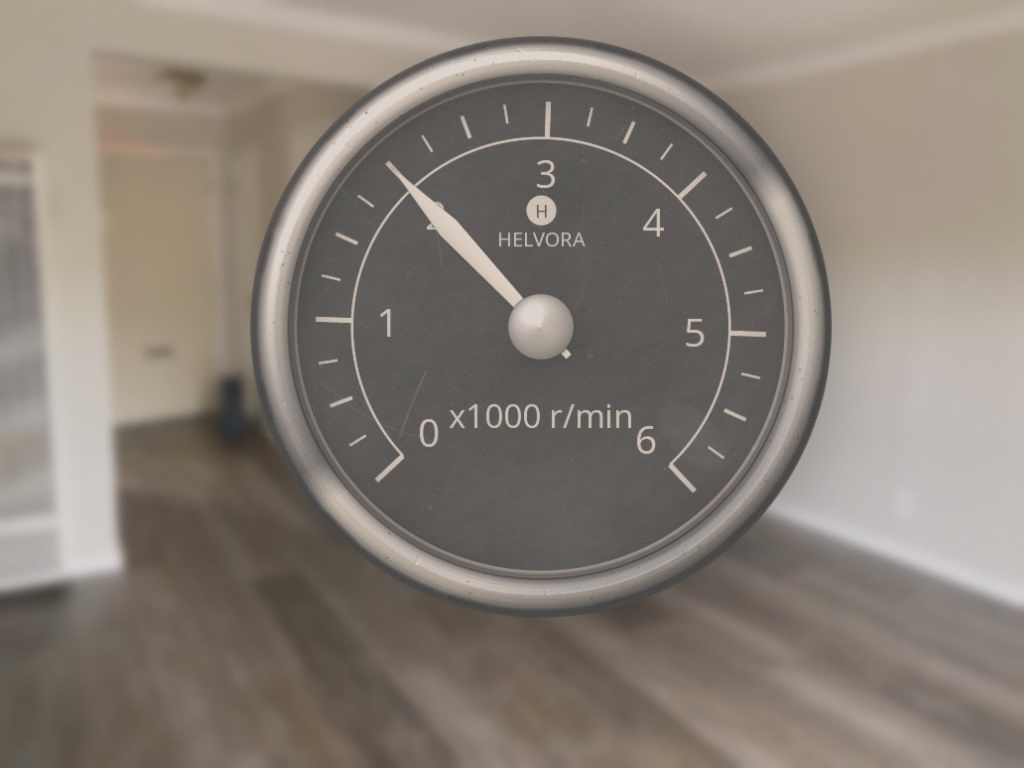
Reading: rpm 2000
